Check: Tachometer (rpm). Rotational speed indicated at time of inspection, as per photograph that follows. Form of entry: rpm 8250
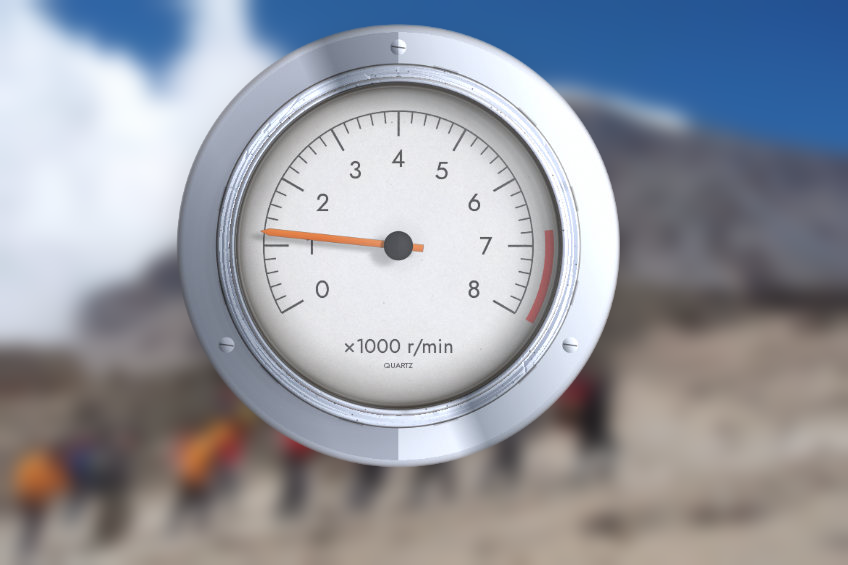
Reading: rpm 1200
